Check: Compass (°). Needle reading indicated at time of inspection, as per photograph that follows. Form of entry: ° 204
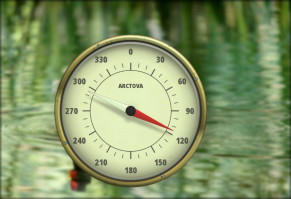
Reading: ° 115
